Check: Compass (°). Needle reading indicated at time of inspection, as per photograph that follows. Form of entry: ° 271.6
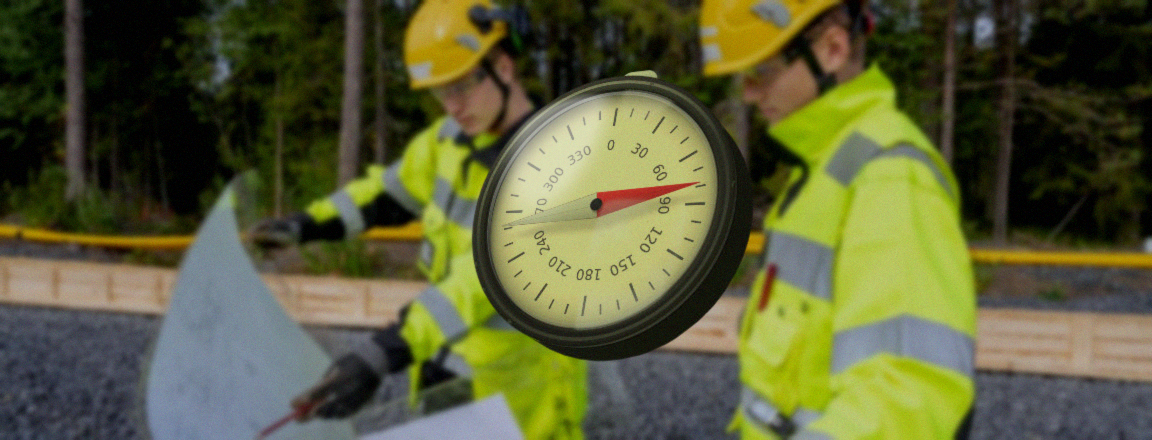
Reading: ° 80
